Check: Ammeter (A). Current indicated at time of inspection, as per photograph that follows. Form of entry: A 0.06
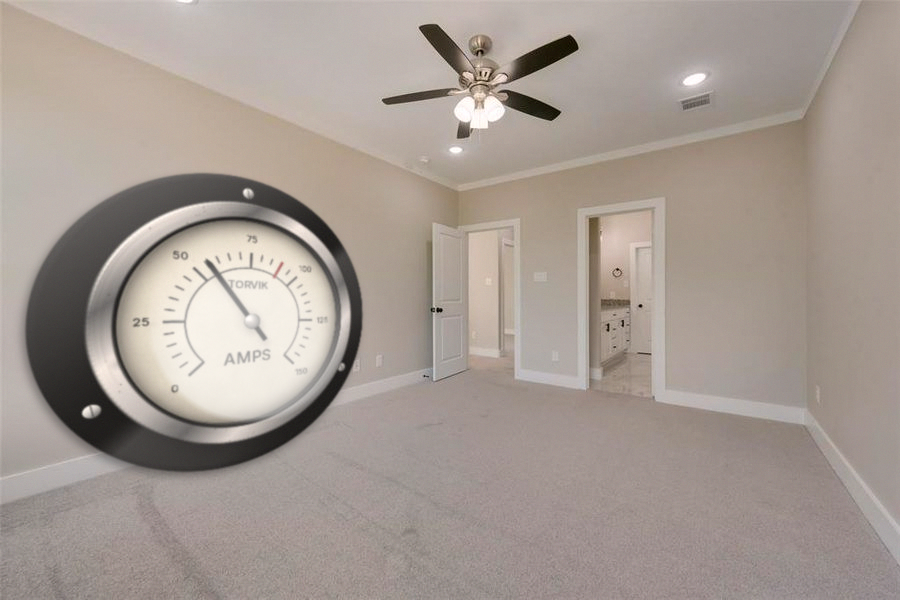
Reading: A 55
